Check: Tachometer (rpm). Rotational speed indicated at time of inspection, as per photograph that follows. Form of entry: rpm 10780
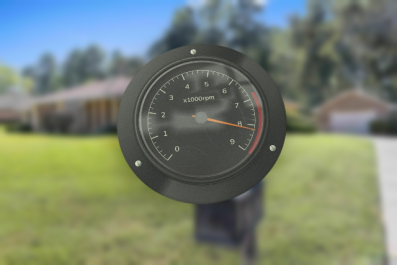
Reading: rpm 8200
